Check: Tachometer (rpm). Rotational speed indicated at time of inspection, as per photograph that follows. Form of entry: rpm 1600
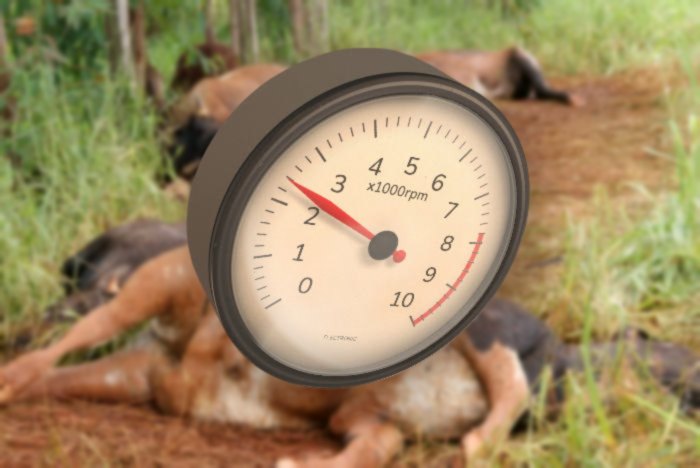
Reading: rpm 2400
